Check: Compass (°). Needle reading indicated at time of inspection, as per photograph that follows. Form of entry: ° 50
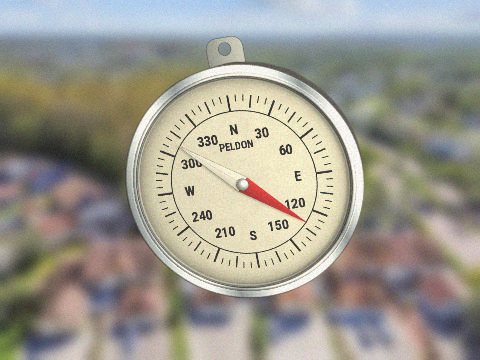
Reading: ° 130
